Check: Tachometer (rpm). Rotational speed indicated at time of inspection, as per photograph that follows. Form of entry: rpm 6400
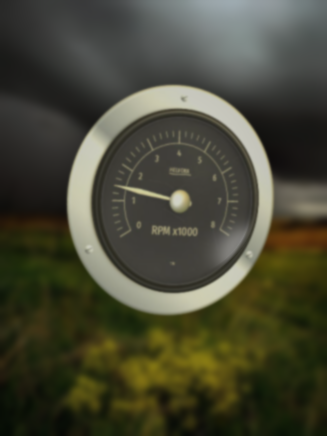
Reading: rpm 1400
